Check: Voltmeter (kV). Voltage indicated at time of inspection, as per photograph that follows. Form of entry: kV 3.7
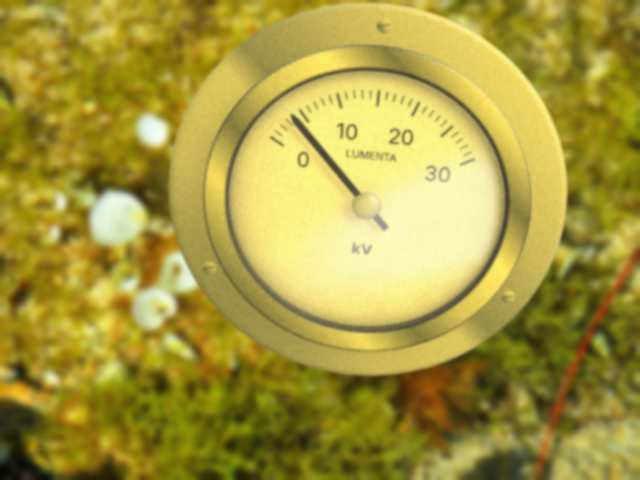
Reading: kV 4
